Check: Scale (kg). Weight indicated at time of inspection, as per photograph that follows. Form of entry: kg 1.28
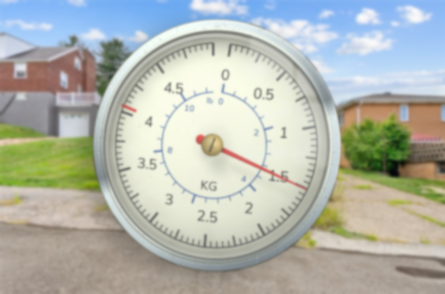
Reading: kg 1.5
